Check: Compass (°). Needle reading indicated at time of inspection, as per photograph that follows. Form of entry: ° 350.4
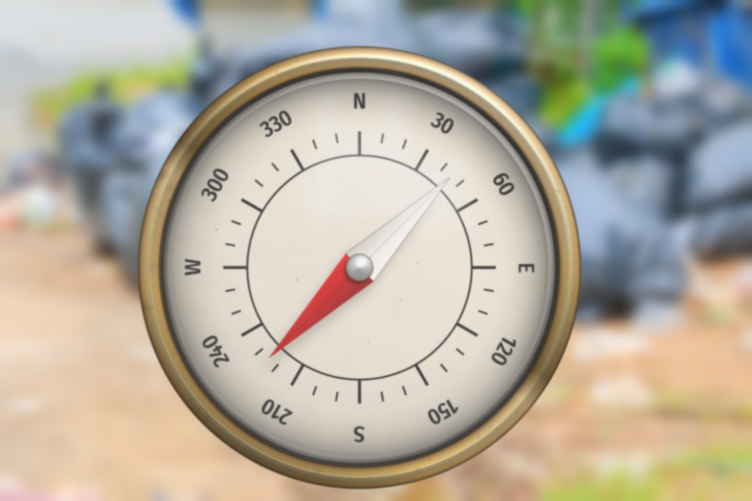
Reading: ° 225
